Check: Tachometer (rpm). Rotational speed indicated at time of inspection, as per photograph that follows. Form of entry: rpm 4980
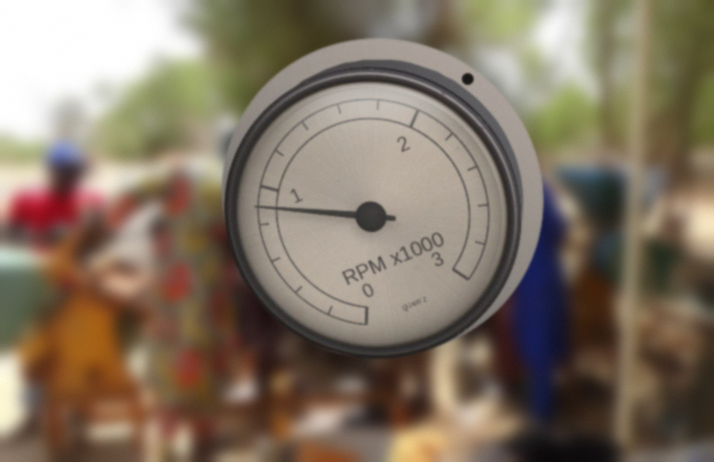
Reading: rpm 900
